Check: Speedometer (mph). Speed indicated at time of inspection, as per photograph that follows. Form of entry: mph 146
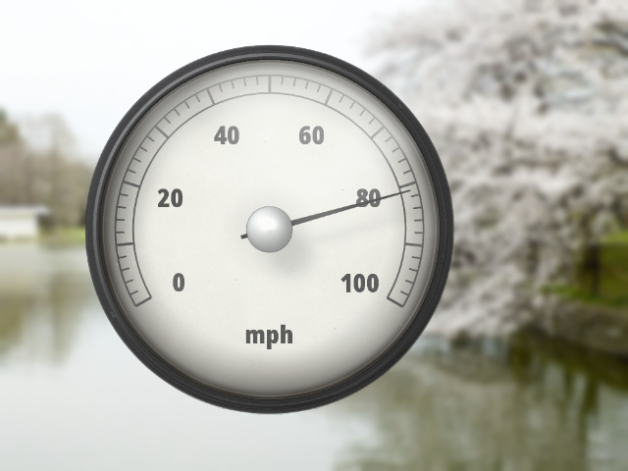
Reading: mph 81
